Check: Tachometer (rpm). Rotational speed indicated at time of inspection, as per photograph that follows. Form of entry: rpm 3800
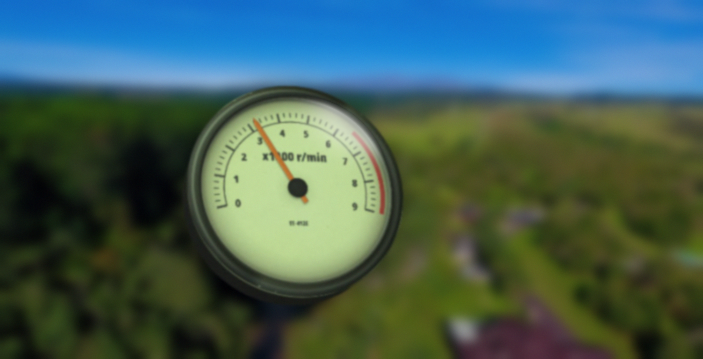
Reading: rpm 3200
